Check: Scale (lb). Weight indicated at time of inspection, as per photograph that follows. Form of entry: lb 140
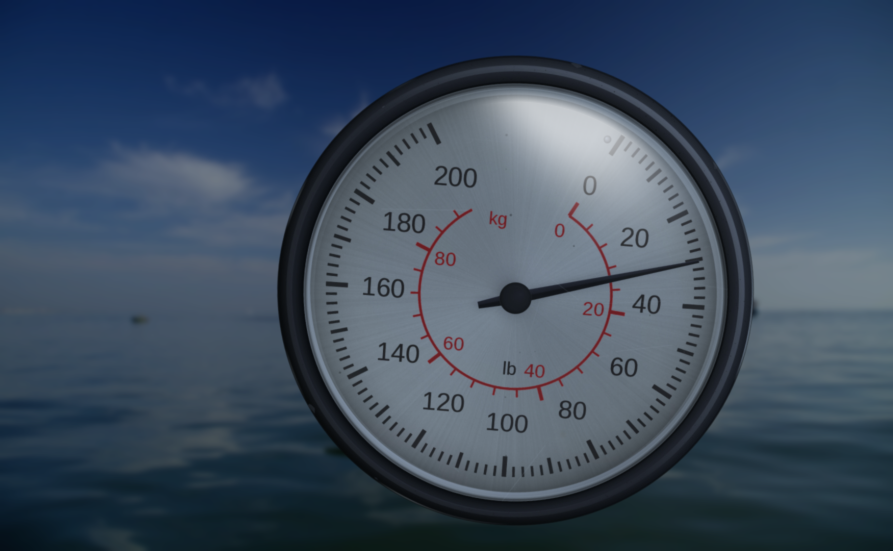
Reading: lb 30
